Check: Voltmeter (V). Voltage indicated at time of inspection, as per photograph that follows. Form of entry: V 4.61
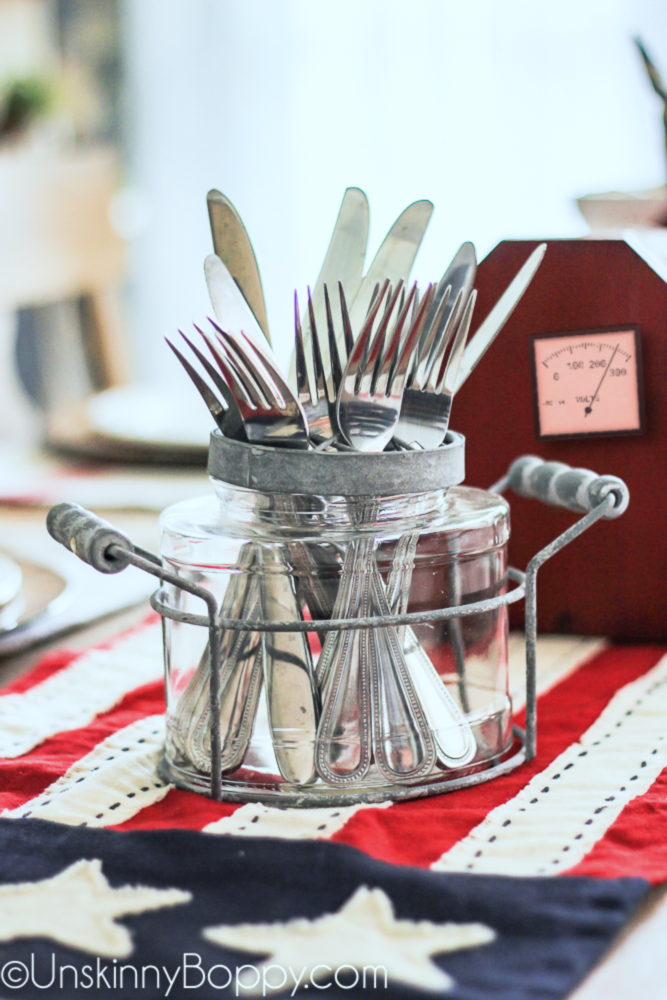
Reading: V 250
